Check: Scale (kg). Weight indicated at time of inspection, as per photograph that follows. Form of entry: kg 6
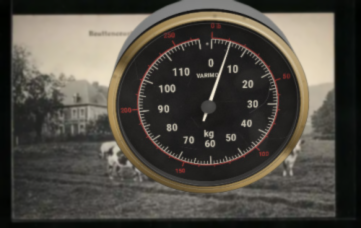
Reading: kg 5
